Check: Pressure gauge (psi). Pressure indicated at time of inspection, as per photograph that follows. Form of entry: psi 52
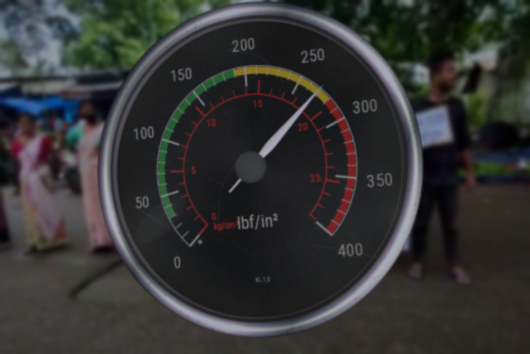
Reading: psi 270
